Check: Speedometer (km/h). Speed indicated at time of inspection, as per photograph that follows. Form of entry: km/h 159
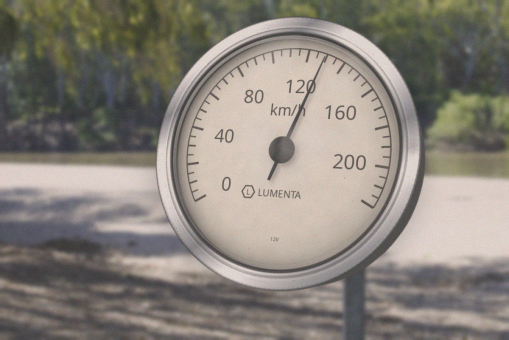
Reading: km/h 130
